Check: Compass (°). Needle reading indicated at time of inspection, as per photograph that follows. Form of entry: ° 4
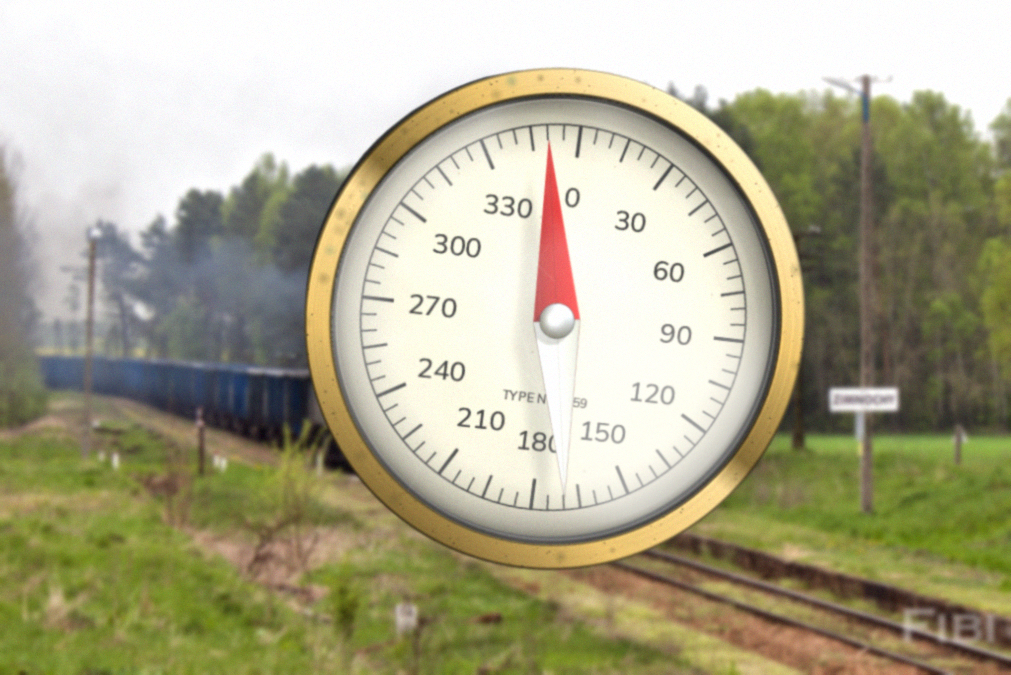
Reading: ° 350
